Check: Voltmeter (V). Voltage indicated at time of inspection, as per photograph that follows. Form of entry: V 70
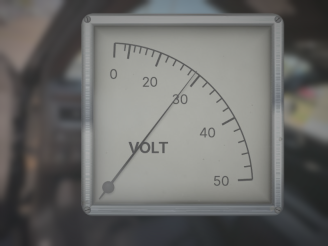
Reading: V 29
